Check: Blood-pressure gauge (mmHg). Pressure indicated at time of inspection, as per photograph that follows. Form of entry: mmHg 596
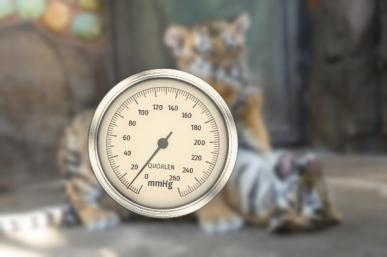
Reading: mmHg 10
